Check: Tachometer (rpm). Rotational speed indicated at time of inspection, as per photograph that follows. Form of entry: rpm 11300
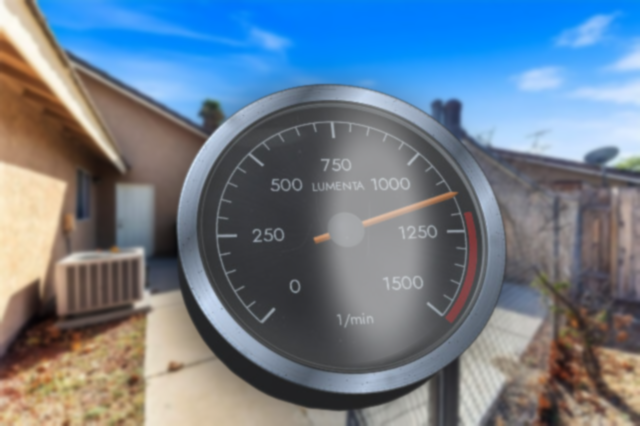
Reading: rpm 1150
